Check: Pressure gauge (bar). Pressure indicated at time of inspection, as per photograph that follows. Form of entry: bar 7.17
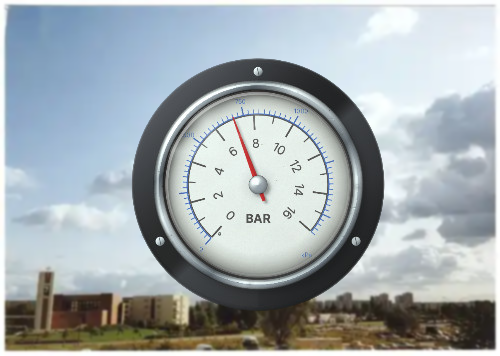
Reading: bar 7
